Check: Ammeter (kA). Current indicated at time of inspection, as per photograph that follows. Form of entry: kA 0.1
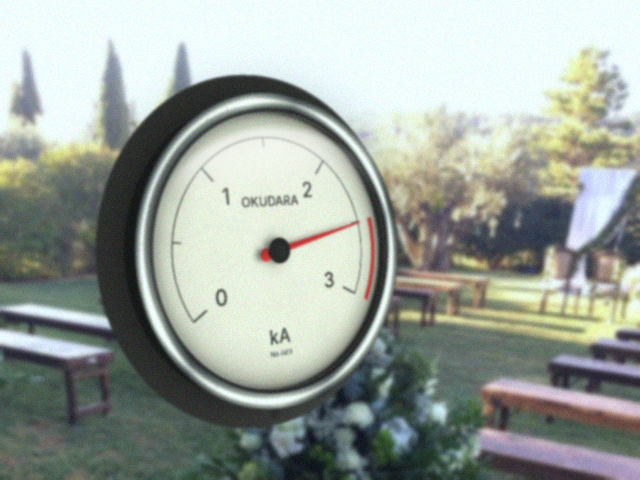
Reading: kA 2.5
